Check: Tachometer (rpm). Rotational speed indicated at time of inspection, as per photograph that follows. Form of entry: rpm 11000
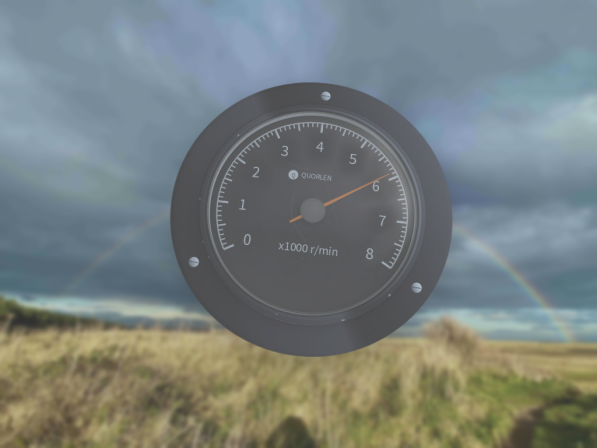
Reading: rpm 5900
